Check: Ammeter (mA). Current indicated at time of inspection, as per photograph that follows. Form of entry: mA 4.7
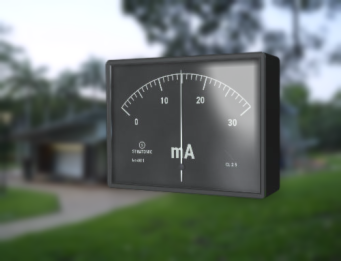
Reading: mA 15
